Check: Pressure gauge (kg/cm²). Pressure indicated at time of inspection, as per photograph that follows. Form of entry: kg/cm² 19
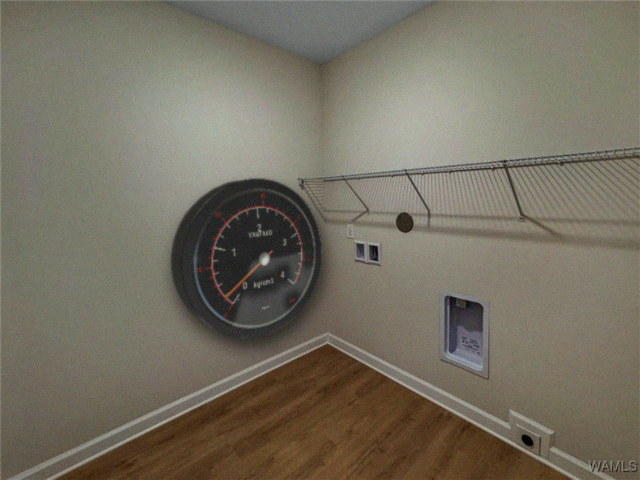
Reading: kg/cm² 0.2
